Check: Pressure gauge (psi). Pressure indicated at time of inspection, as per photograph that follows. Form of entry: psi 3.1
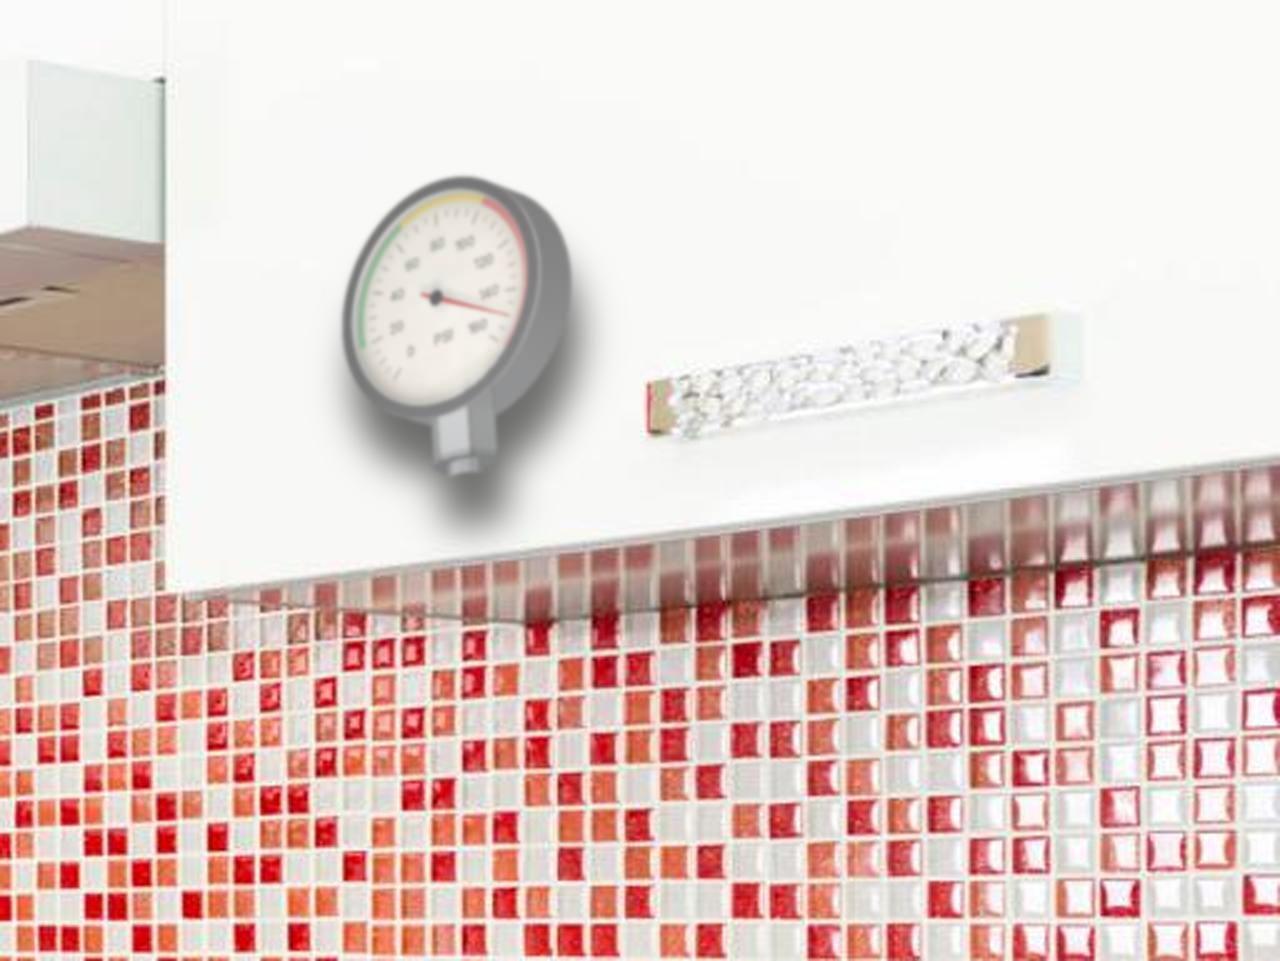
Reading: psi 150
